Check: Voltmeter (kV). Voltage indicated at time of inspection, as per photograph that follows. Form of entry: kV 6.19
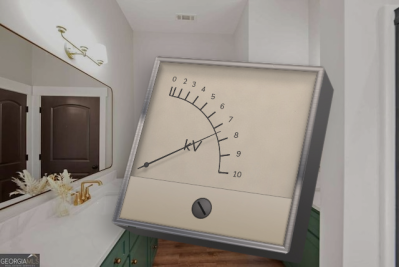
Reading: kV 7.5
